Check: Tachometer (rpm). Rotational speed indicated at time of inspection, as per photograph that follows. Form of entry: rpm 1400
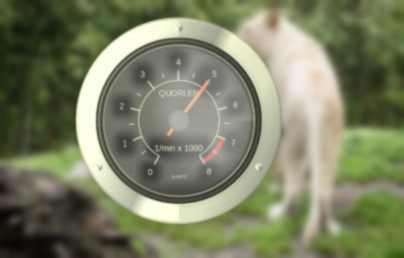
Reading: rpm 5000
